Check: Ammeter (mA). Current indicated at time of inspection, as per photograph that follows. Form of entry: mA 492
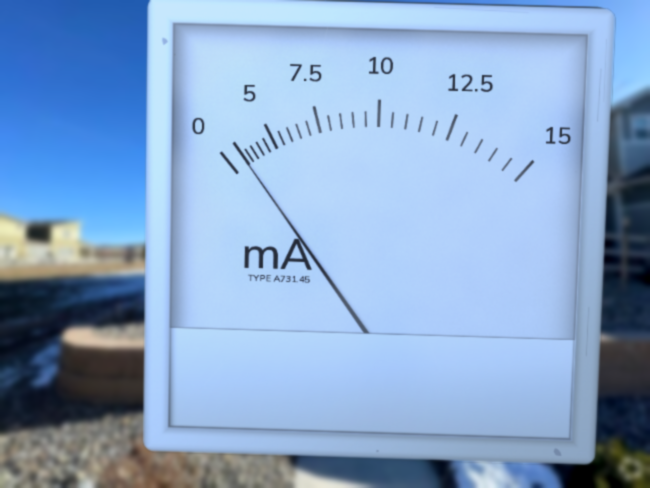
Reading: mA 2.5
